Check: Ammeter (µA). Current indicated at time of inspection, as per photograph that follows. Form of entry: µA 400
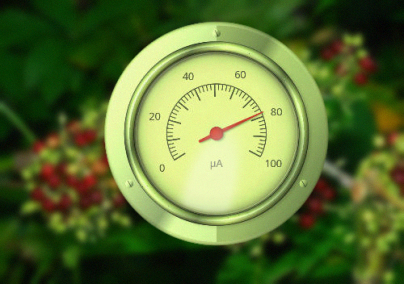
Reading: µA 78
